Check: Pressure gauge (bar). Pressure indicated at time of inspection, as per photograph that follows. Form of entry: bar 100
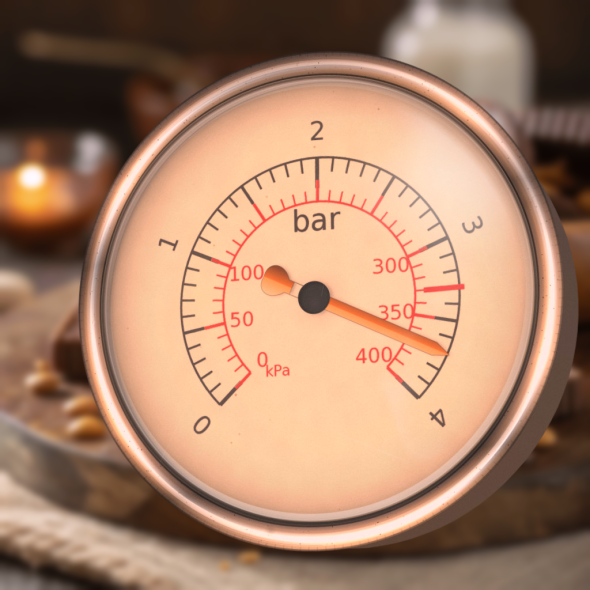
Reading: bar 3.7
